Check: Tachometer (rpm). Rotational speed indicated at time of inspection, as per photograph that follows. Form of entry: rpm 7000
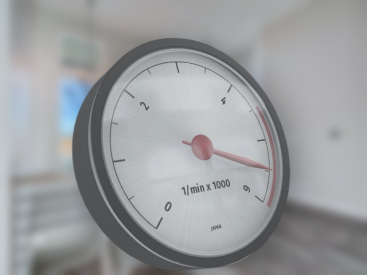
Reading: rpm 5500
